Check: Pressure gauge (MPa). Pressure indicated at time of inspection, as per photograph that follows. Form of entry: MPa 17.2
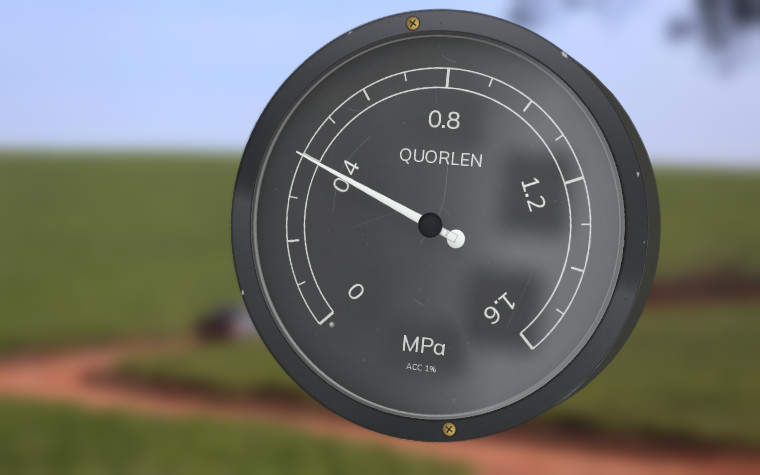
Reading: MPa 0.4
